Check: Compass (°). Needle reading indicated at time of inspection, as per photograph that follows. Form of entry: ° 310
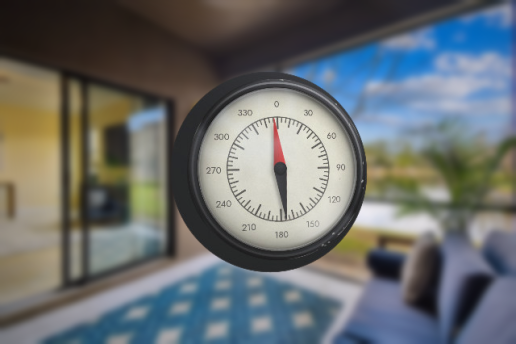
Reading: ° 355
